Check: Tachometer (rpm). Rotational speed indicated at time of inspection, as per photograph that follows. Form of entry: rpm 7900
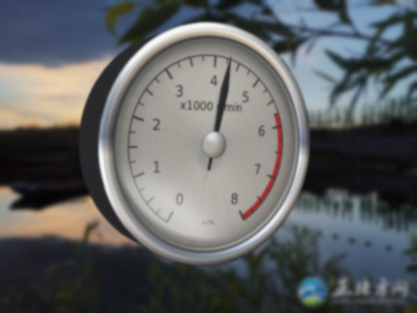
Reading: rpm 4250
